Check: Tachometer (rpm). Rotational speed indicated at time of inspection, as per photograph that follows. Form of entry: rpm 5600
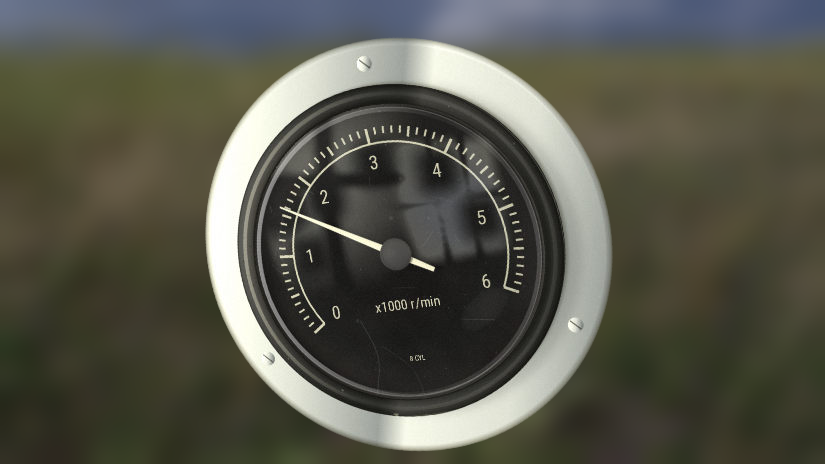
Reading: rpm 1600
